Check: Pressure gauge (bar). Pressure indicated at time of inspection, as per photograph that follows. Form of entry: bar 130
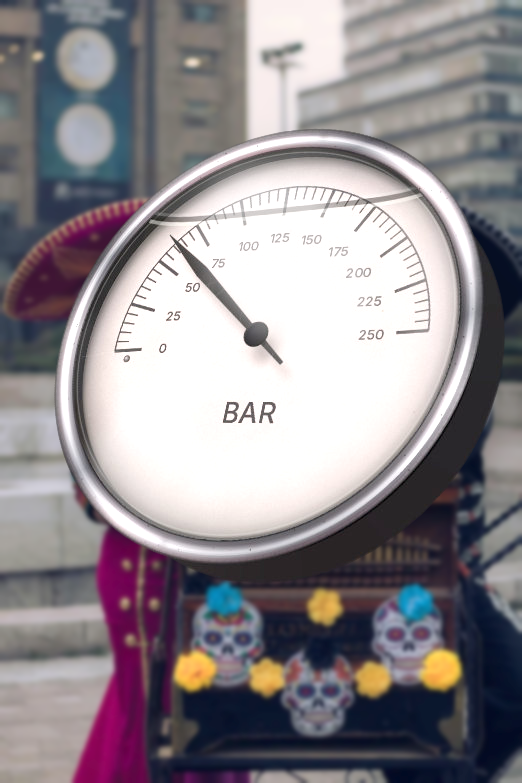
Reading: bar 62.5
